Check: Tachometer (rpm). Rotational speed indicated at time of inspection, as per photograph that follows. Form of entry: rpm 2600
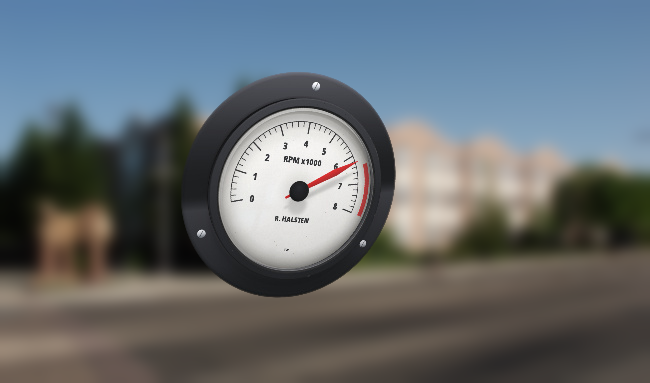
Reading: rpm 6200
